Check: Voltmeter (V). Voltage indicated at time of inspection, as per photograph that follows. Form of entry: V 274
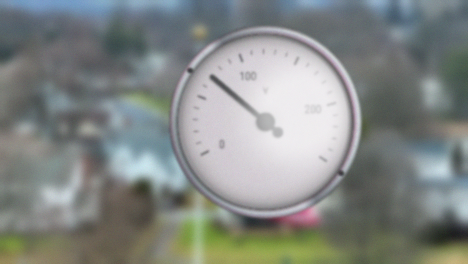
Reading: V 70
